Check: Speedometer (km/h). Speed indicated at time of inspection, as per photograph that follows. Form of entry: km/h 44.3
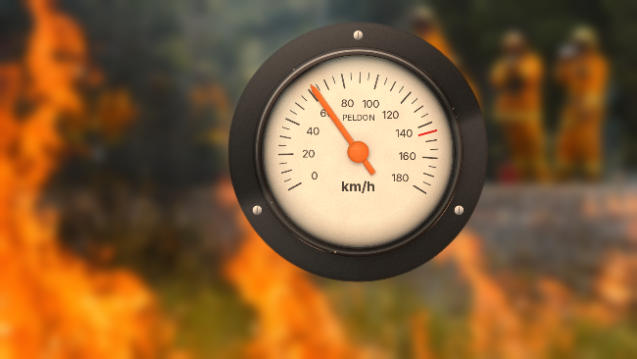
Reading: km/h 62.5
